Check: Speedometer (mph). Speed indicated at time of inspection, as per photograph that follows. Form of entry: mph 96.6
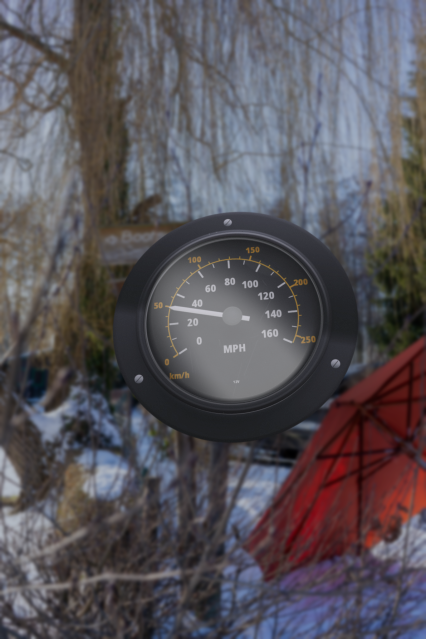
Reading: mph 30
